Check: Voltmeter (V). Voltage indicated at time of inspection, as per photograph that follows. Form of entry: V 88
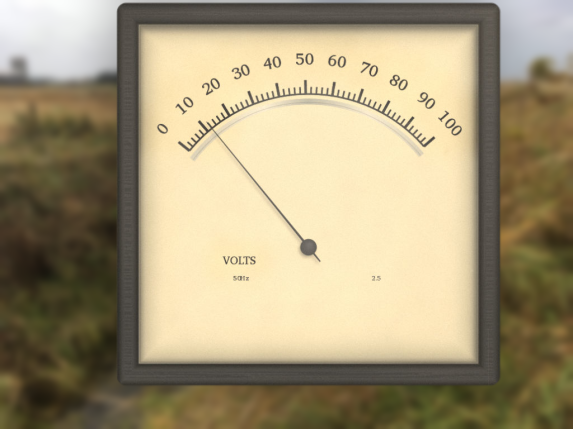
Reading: V 12
